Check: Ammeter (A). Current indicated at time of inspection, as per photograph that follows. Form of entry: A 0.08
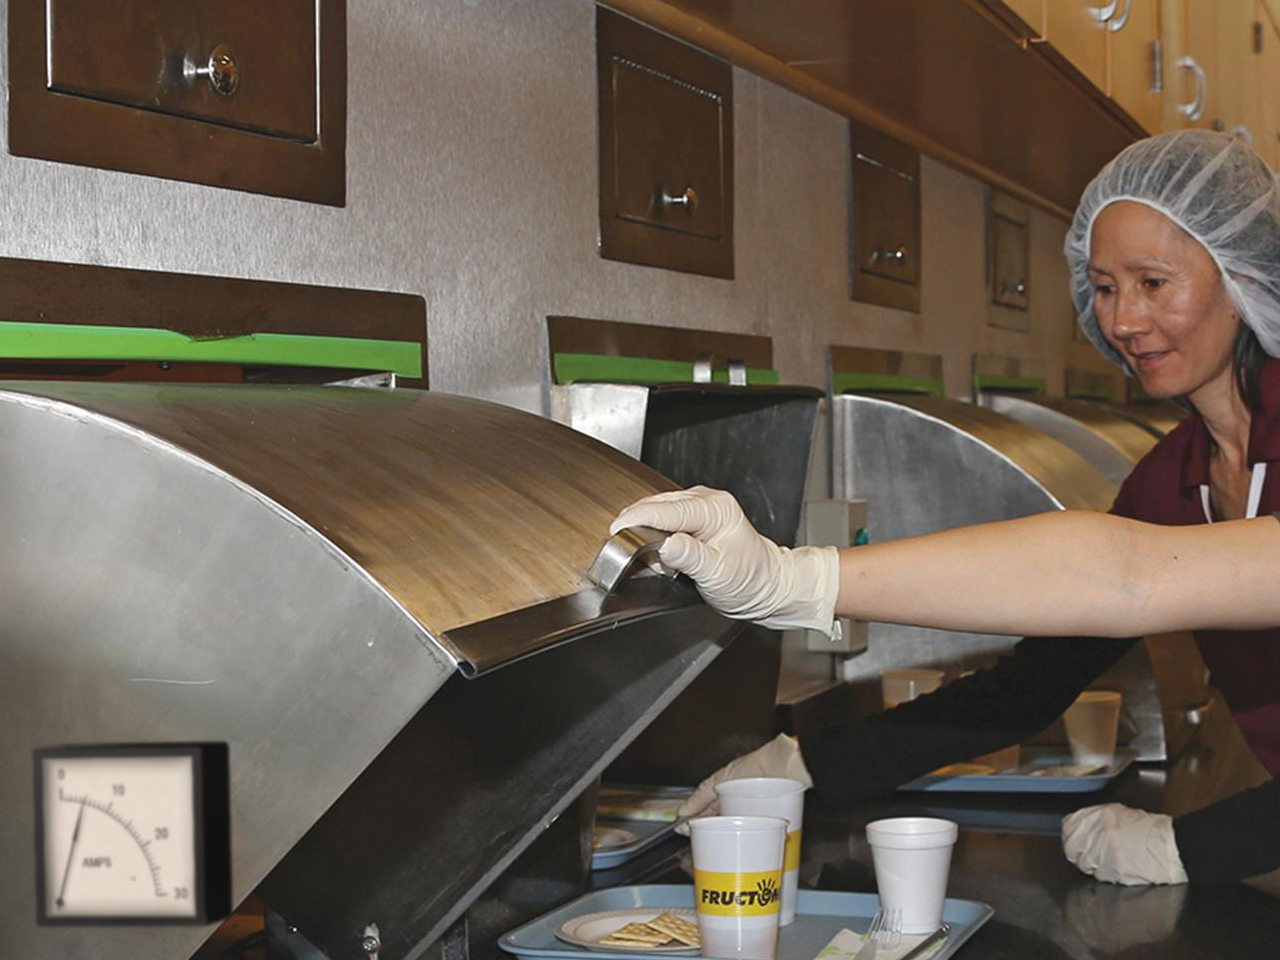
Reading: A 5
